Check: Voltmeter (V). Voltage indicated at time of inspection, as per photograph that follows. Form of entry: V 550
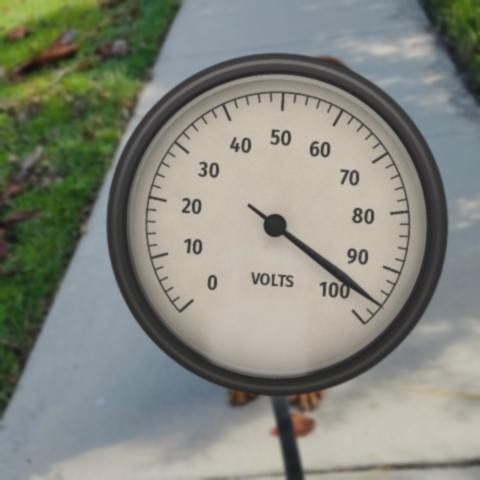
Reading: V 96
